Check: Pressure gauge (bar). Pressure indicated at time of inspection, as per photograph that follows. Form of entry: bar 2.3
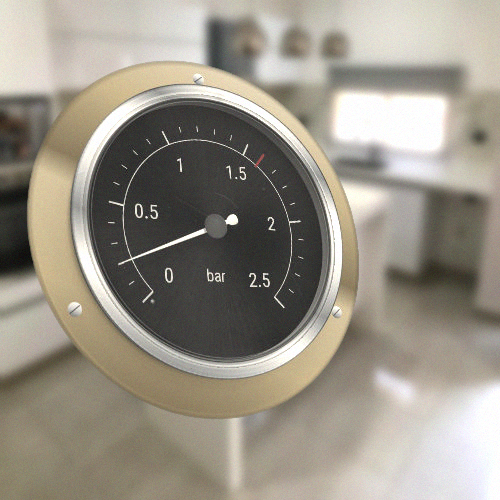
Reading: bar 0.2
